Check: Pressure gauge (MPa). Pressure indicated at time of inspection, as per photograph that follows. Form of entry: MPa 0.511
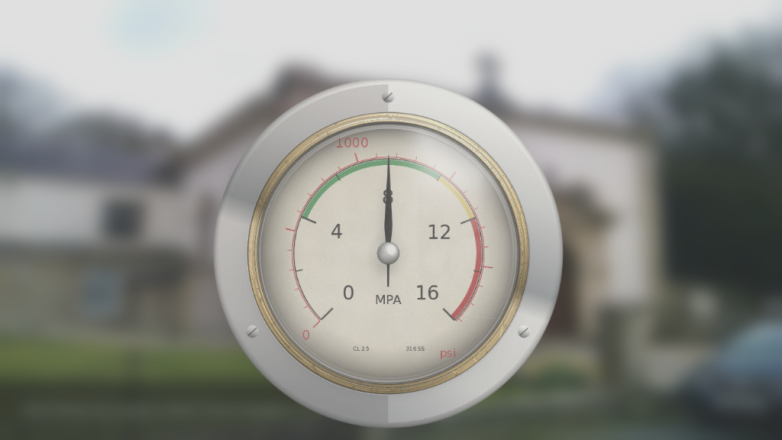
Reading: MPa 8
